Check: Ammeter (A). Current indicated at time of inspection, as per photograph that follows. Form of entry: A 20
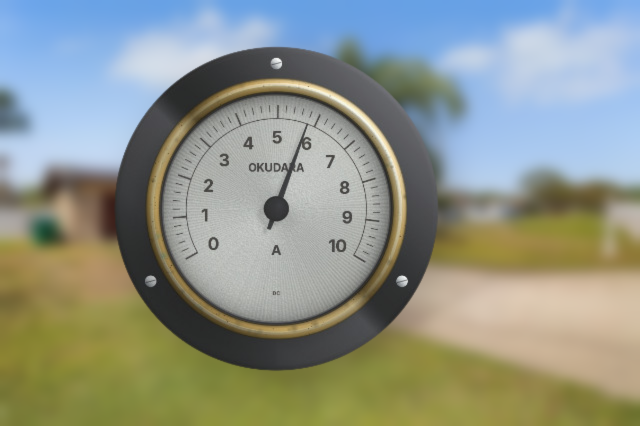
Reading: A 5.8
